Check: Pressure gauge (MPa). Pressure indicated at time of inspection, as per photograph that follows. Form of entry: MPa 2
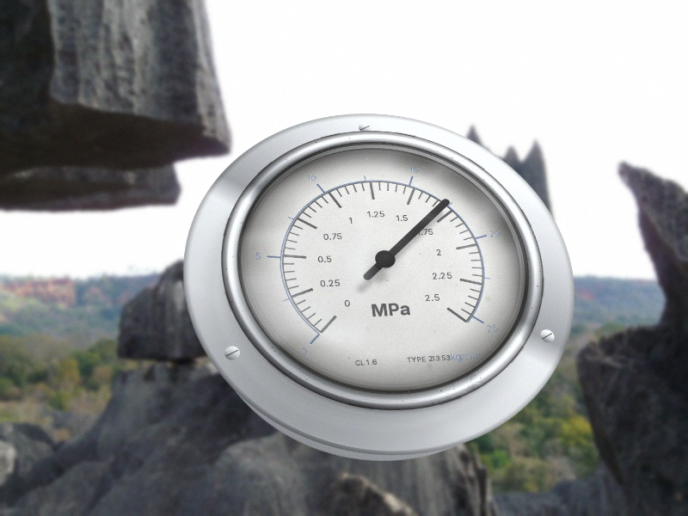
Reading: MPa 1.7
